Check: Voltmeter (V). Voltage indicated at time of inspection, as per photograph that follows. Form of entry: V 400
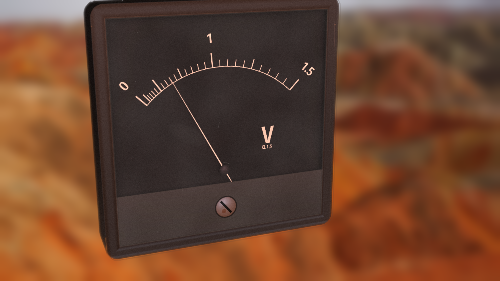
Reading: V 0.65
